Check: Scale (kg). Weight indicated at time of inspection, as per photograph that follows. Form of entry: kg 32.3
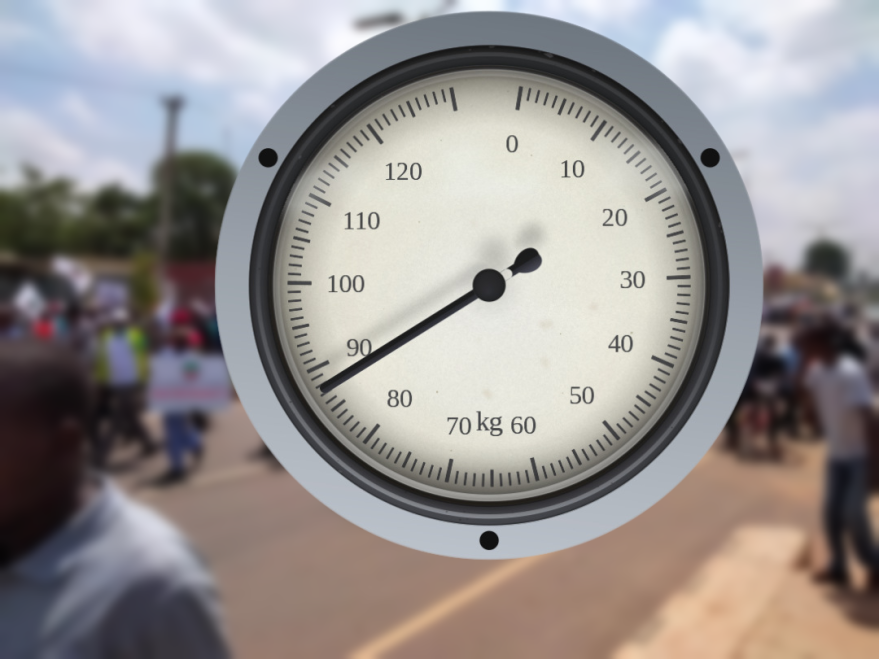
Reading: kg 87.5
